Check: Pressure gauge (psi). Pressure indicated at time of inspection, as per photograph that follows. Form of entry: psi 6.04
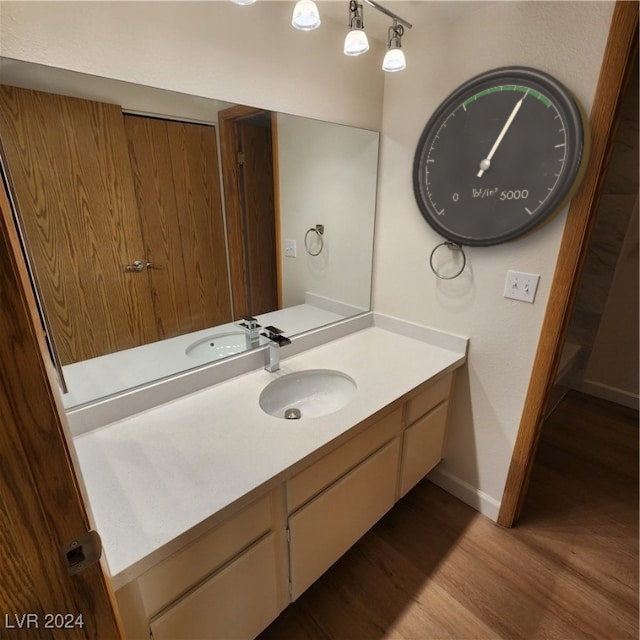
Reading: psi 3000
